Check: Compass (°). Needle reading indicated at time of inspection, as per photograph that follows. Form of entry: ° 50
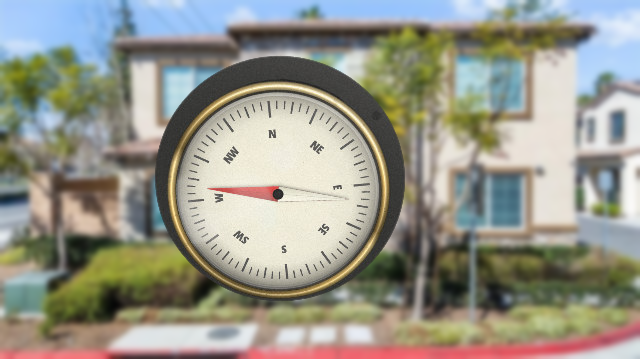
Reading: ° 280
